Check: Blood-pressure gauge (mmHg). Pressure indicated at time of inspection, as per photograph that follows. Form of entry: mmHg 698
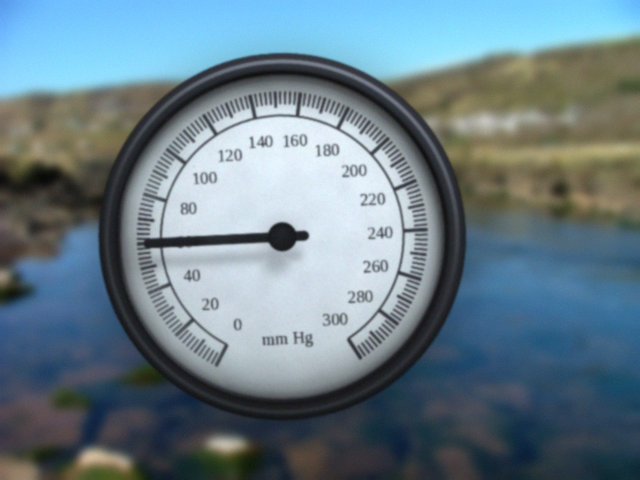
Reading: mmHg 60
